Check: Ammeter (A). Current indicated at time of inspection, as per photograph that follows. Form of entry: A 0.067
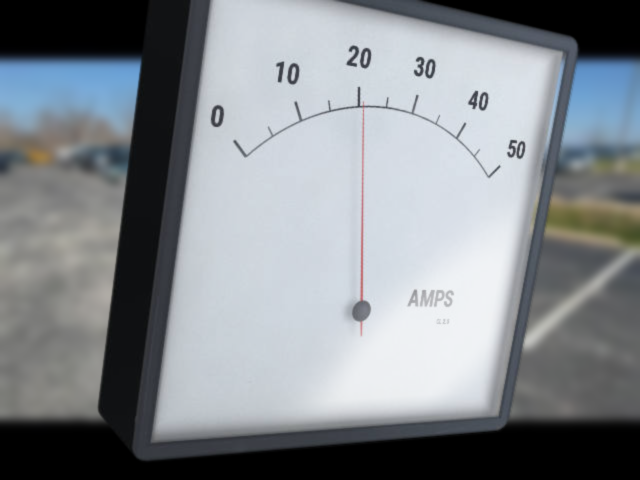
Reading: A 20
